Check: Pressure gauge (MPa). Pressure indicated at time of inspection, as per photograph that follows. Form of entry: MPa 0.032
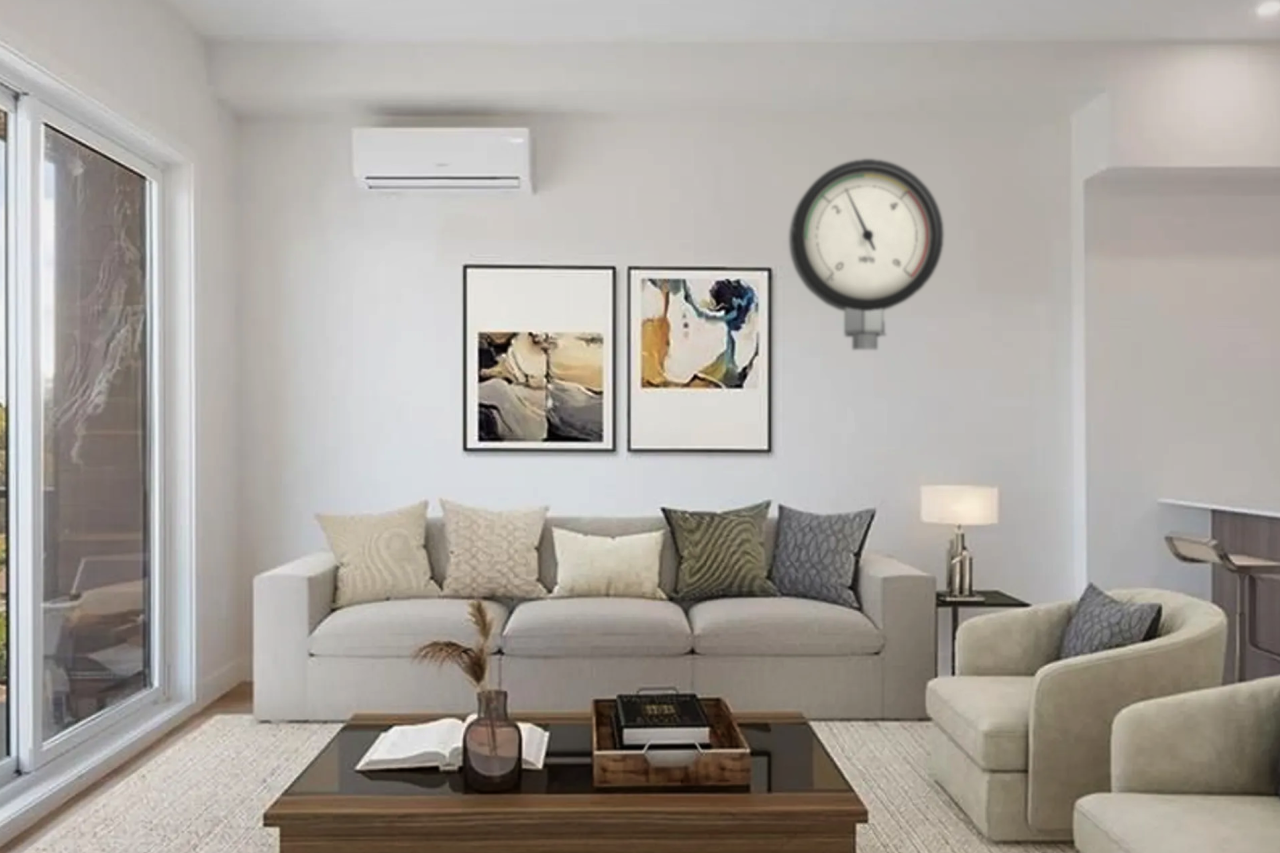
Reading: MPa 2.5
